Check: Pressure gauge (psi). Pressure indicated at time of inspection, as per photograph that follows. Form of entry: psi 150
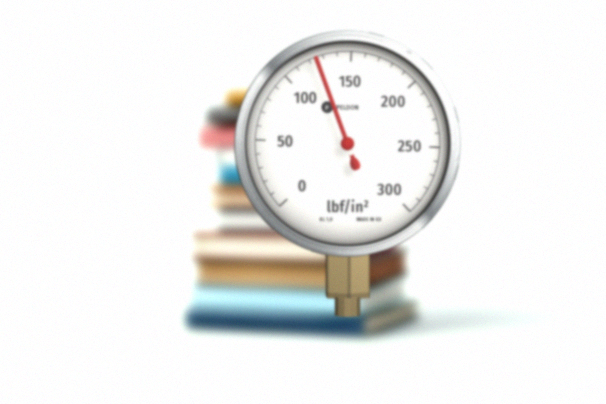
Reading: psi 125
